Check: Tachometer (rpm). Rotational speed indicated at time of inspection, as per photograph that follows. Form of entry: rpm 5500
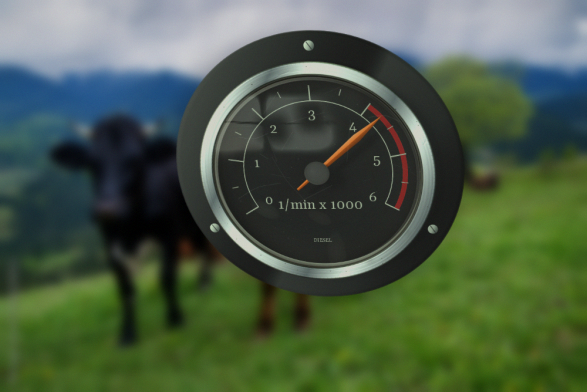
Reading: rpm 4250
